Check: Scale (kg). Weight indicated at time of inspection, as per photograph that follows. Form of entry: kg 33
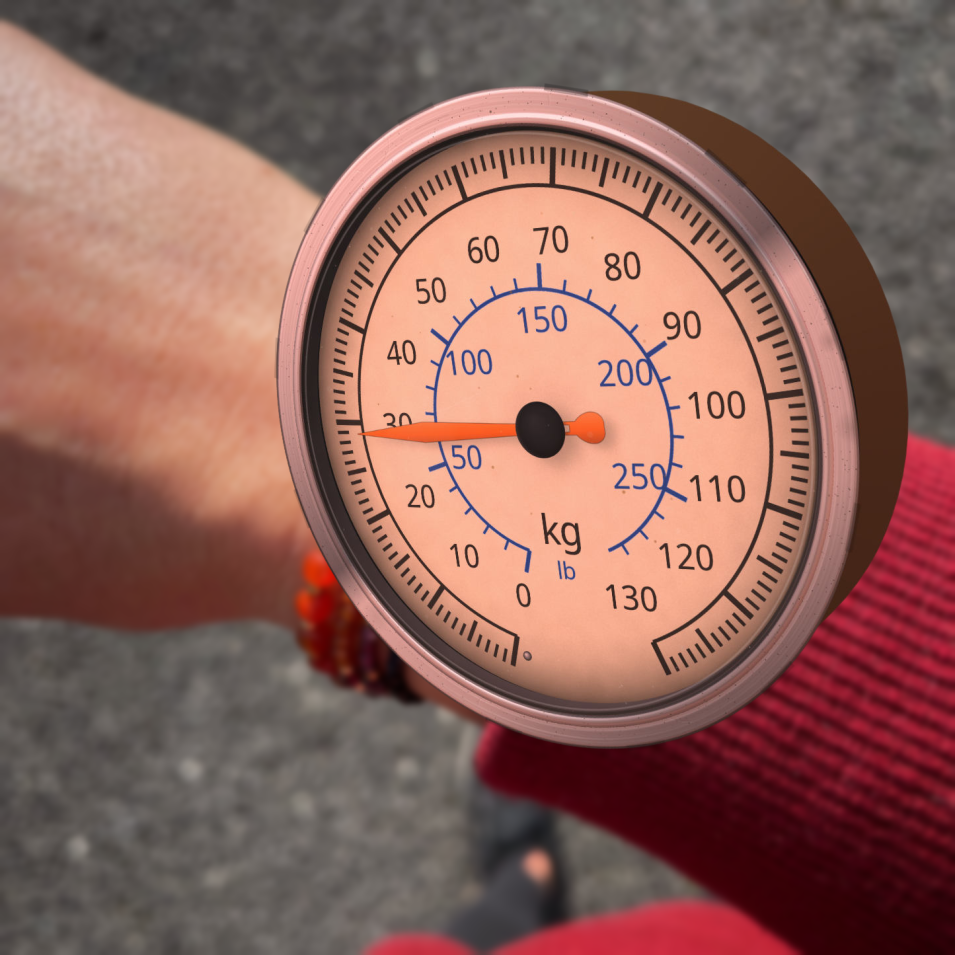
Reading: kg 29
